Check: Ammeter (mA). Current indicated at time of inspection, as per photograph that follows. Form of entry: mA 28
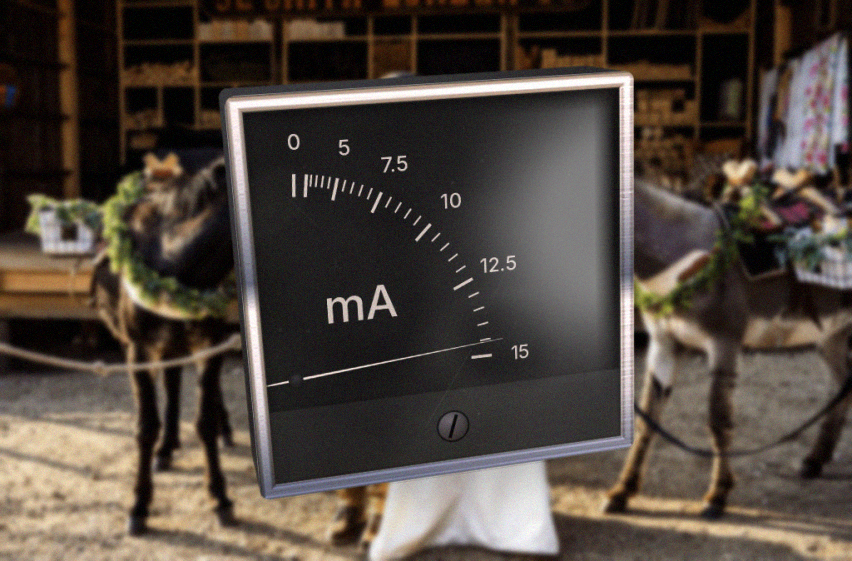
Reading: mA 14.5
